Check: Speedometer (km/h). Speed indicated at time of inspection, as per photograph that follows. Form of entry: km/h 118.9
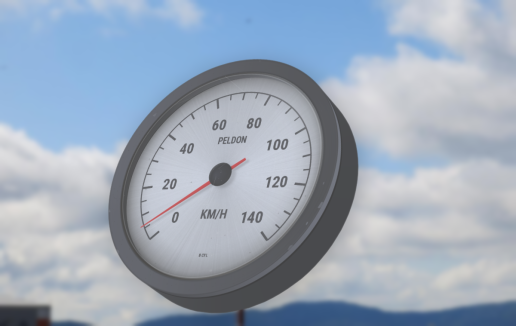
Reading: km/h 5
